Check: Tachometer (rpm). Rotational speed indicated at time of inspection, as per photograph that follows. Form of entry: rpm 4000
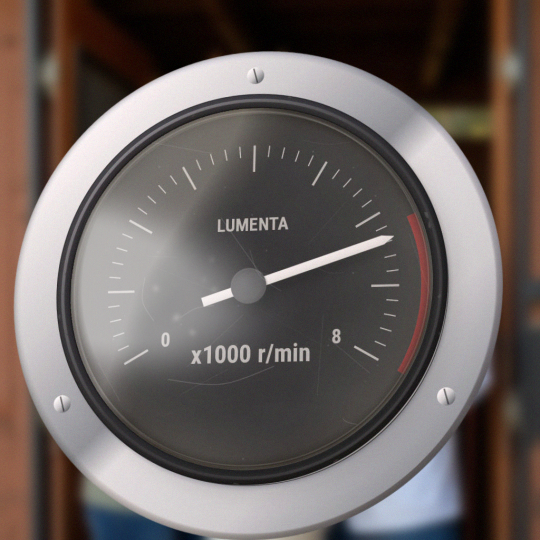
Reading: rpm 6400
